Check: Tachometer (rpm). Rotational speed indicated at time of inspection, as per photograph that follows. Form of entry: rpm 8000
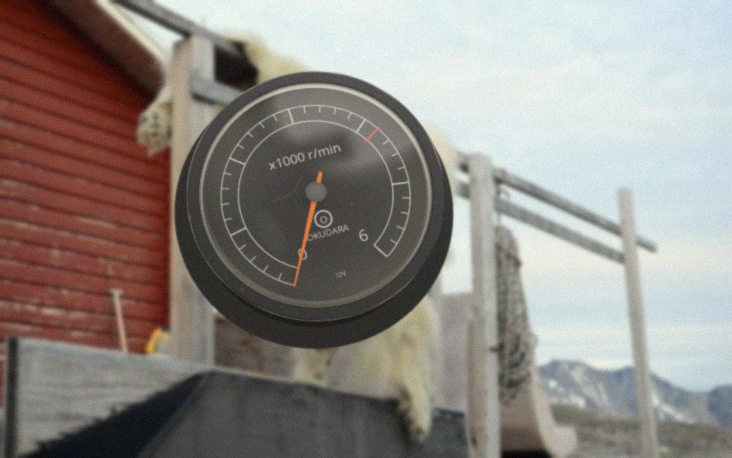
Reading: rpm 0
